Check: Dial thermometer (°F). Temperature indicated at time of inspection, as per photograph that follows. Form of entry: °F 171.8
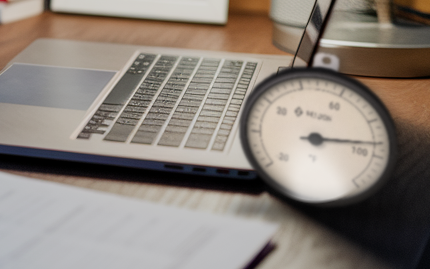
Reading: °F 92
